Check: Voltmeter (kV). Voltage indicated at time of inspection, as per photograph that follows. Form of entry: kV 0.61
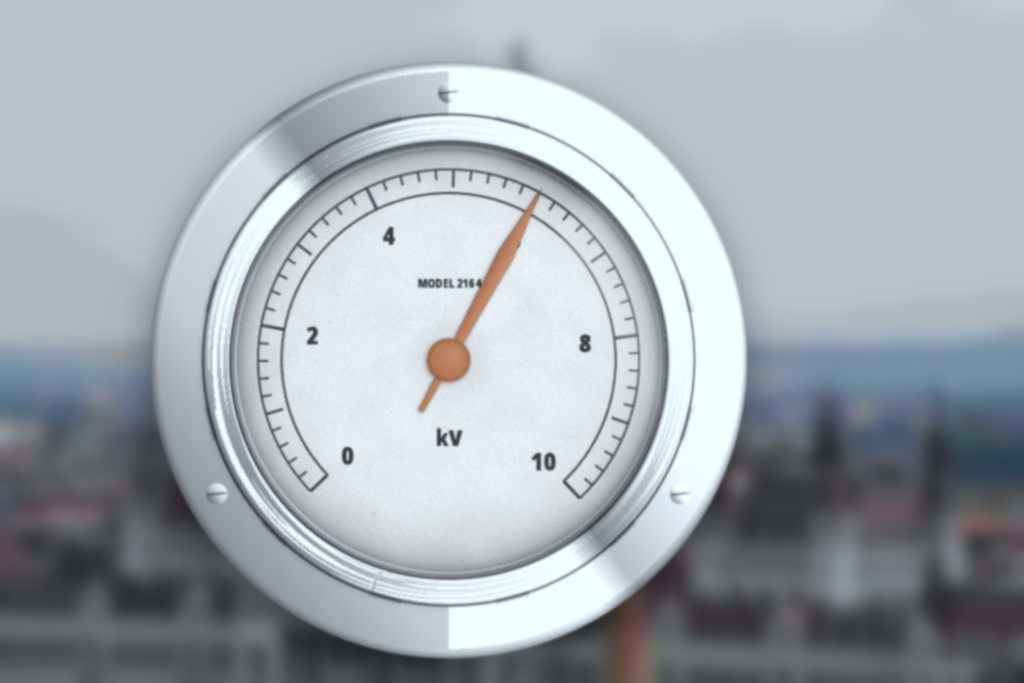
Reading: kV 6
